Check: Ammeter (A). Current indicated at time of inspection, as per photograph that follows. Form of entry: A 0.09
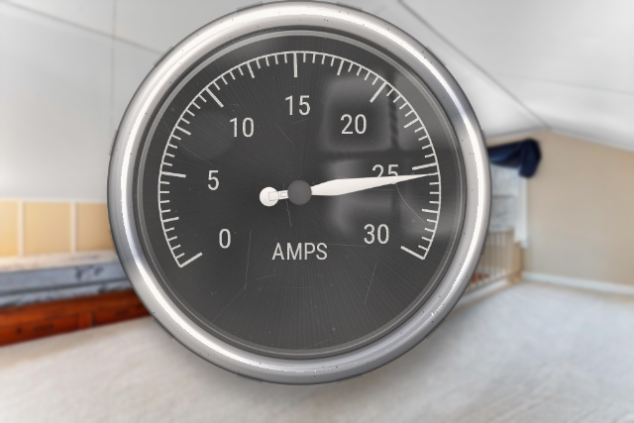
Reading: A 25.5
